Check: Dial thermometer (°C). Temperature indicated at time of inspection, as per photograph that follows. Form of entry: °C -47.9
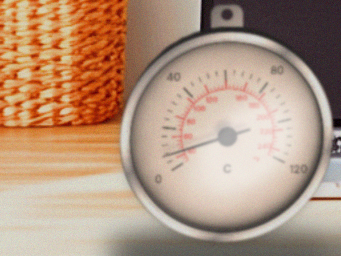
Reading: °C 8
